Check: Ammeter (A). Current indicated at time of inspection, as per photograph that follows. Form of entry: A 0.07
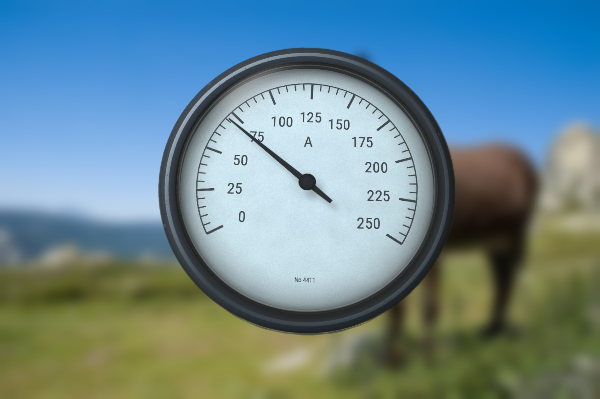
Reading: A 70
